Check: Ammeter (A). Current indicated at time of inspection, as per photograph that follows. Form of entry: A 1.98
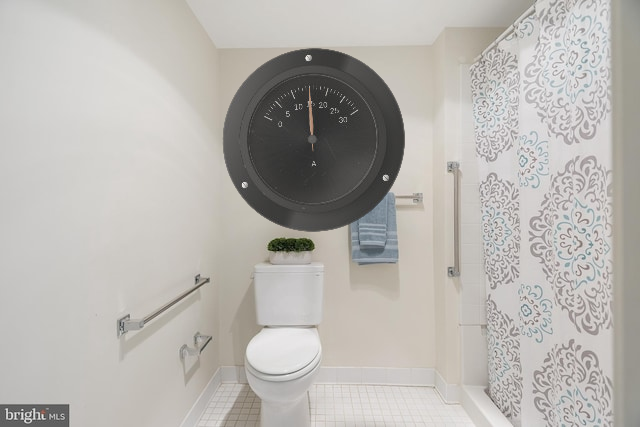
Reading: A 15
